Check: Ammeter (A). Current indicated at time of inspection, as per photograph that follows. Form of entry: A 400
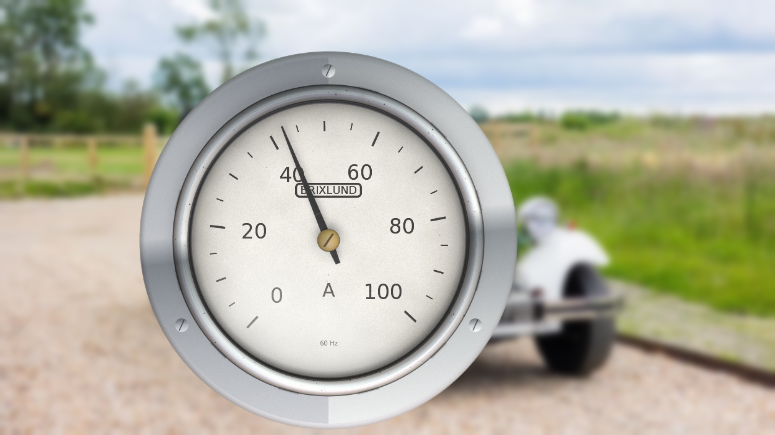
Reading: A 42.5
